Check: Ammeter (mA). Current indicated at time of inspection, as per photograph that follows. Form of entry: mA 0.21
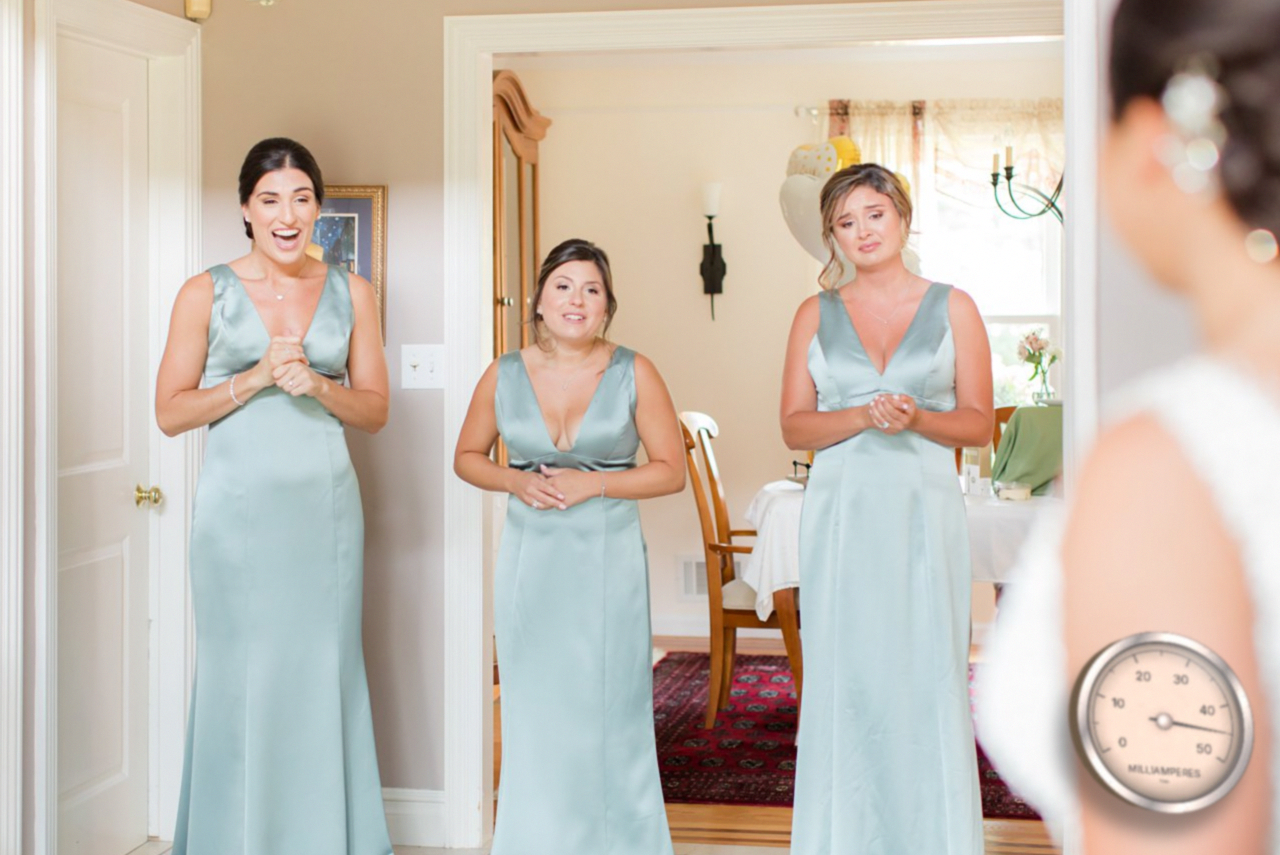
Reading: mA 45
